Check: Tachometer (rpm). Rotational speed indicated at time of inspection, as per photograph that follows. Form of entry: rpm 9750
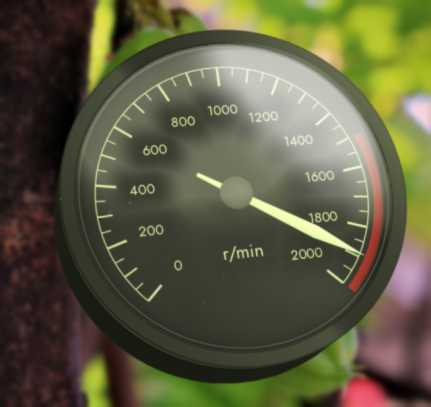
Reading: rpm 1900
